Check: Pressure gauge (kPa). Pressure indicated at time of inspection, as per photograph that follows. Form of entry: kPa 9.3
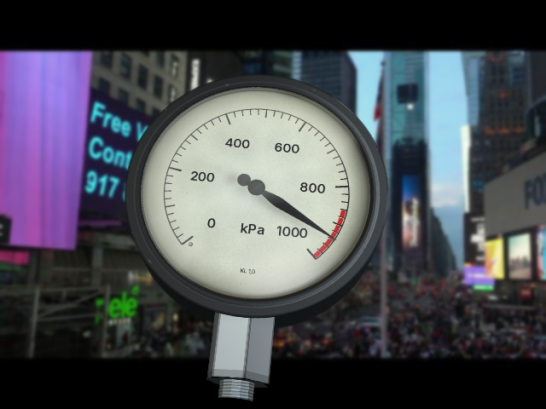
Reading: kPa 940
